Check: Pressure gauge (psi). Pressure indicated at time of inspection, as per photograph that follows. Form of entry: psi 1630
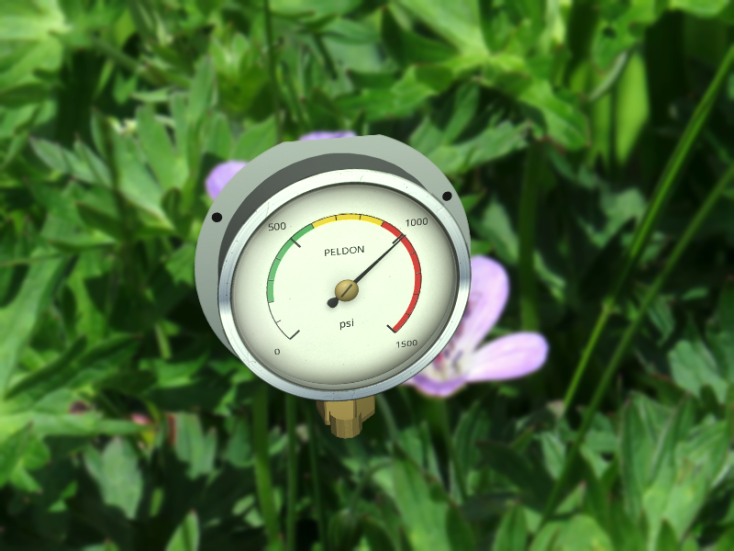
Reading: psi 1000
